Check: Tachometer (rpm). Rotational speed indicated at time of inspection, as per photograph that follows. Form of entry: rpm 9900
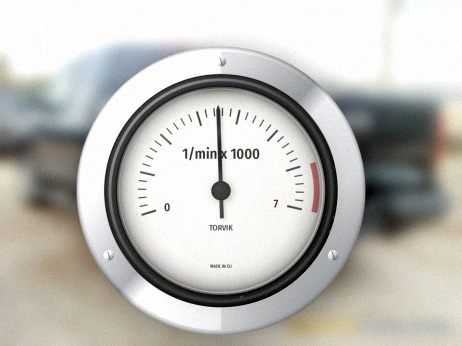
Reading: rpm 3500
